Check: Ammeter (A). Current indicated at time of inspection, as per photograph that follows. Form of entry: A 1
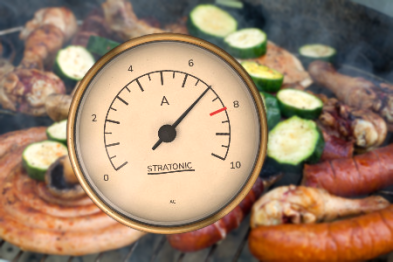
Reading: A 7
